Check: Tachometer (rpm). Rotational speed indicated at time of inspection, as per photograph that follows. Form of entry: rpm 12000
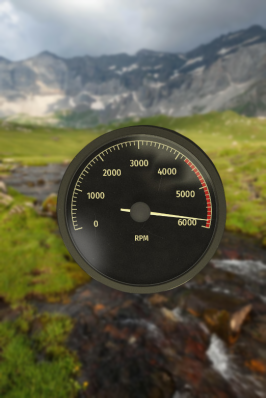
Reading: rpm 5800
